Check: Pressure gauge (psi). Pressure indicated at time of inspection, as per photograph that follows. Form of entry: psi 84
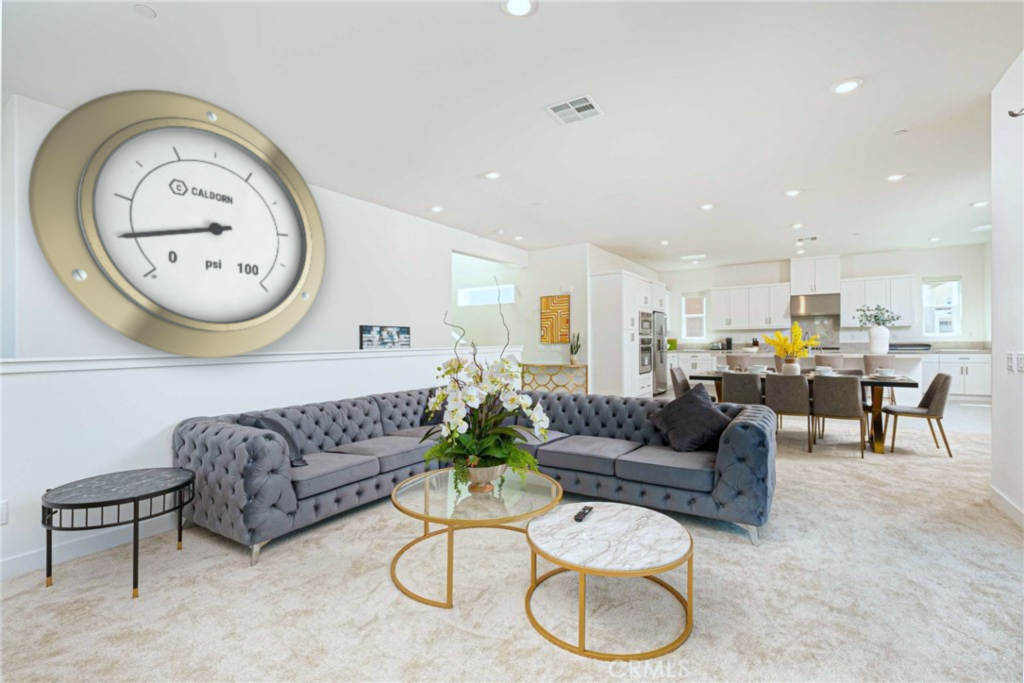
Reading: psi 10
